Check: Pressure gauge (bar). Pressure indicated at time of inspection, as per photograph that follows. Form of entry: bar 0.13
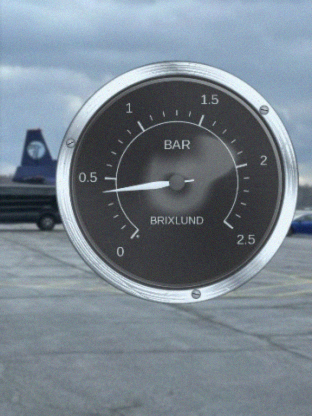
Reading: bar 0.4
